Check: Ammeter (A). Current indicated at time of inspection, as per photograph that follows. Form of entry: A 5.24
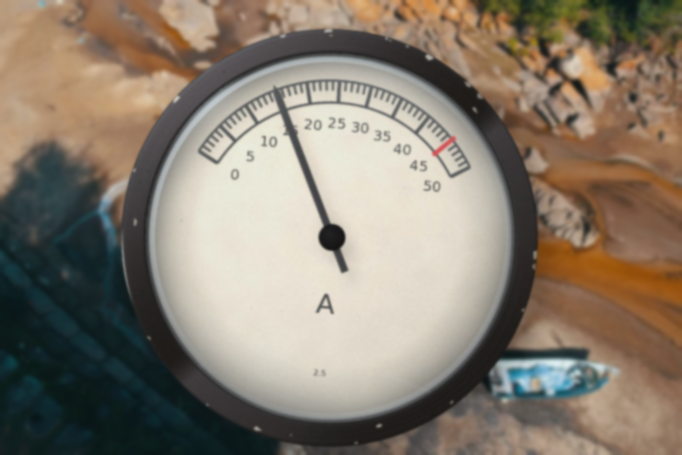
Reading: A 15
